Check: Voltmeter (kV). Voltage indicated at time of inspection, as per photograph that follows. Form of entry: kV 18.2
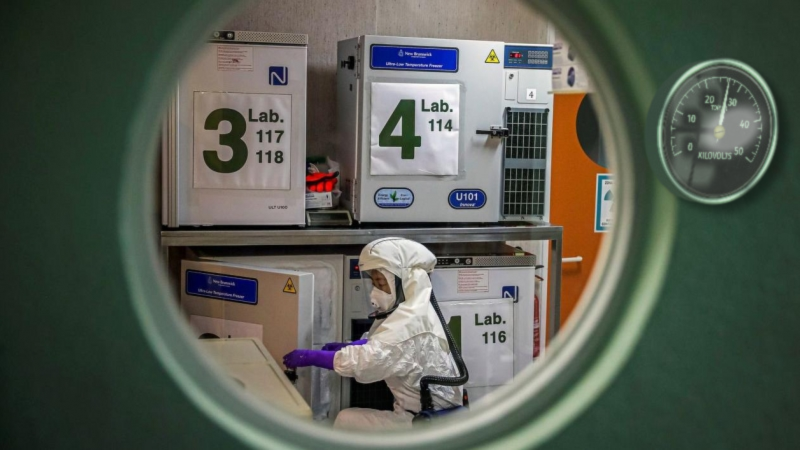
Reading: kV 26
